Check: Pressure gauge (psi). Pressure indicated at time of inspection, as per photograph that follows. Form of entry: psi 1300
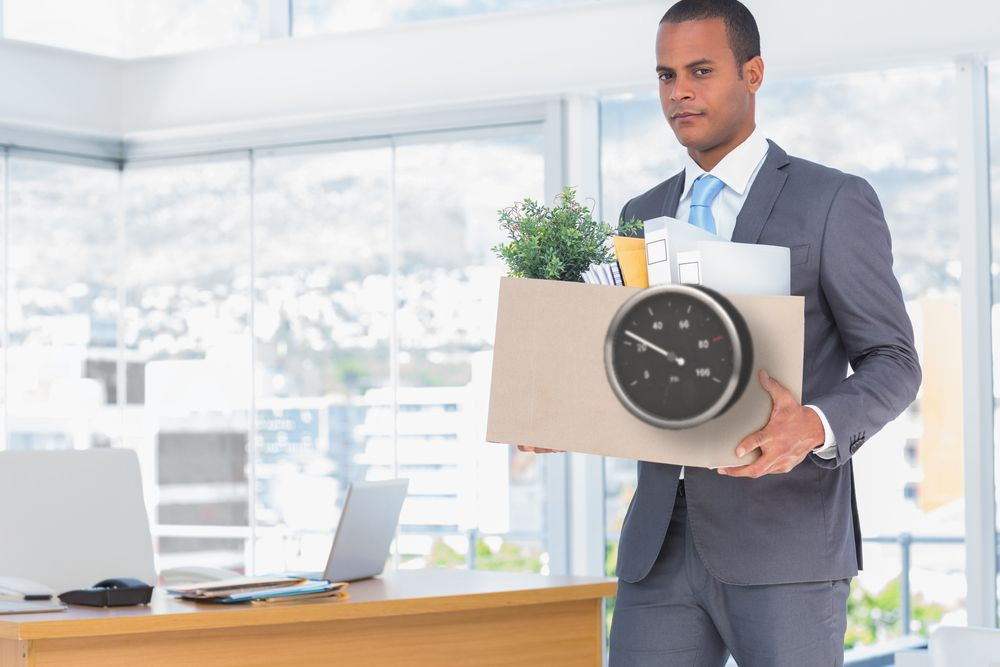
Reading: psi 25
